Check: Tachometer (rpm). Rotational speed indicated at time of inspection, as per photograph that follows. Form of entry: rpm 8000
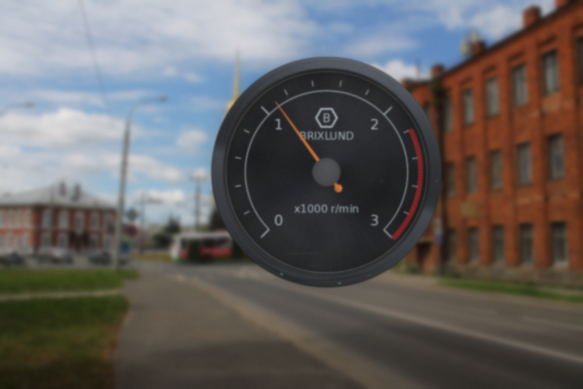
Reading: rpm 1100
